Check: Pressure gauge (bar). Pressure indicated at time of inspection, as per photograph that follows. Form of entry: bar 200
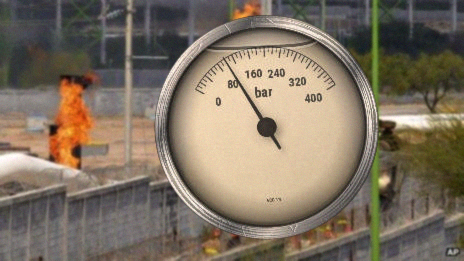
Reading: bar 100
